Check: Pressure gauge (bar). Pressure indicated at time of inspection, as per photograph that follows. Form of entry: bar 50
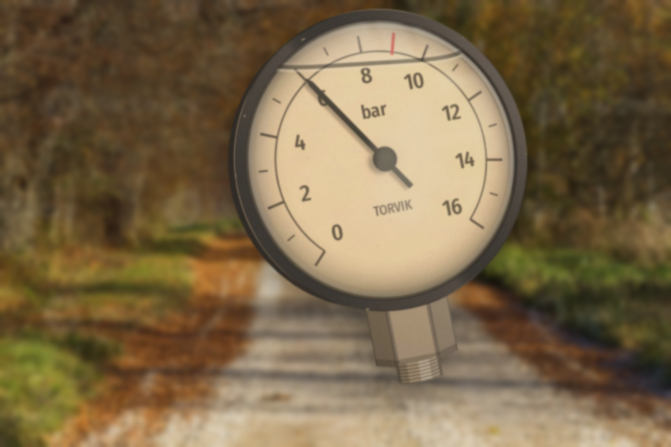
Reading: bar 6
